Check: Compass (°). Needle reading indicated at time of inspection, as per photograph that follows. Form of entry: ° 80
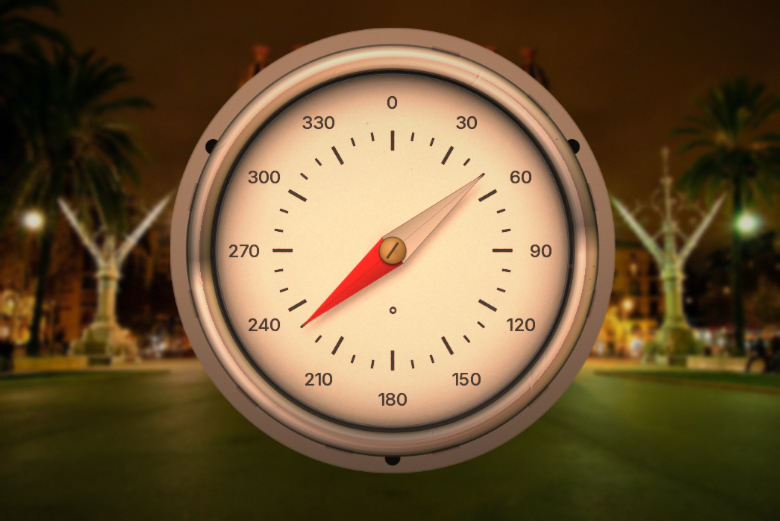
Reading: ° 230
